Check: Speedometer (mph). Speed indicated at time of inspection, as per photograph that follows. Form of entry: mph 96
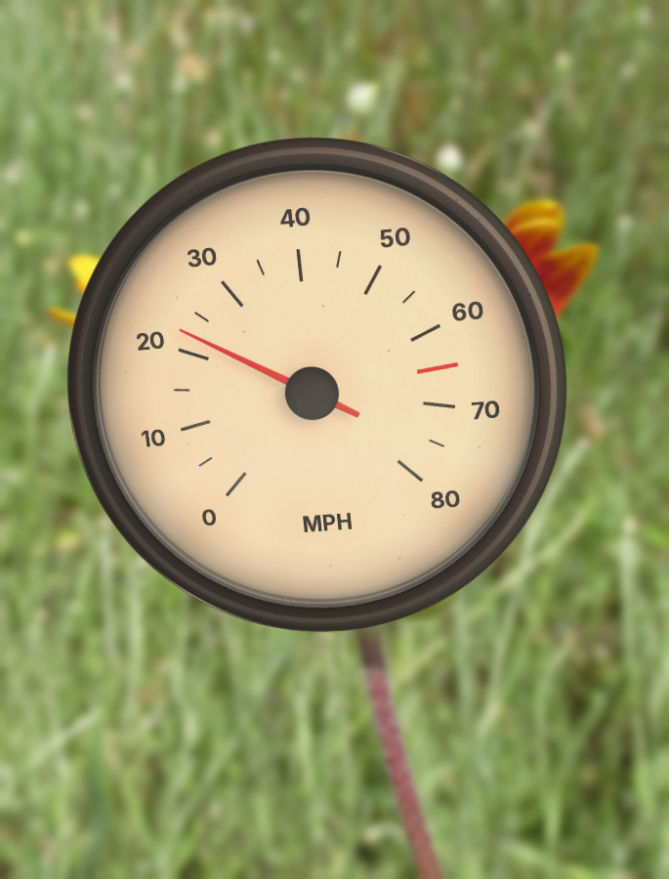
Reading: mph 22.5
